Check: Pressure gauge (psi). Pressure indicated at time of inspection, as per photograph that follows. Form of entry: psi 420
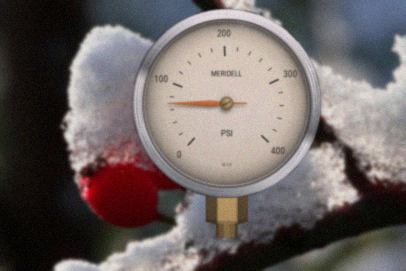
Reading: psi 70
